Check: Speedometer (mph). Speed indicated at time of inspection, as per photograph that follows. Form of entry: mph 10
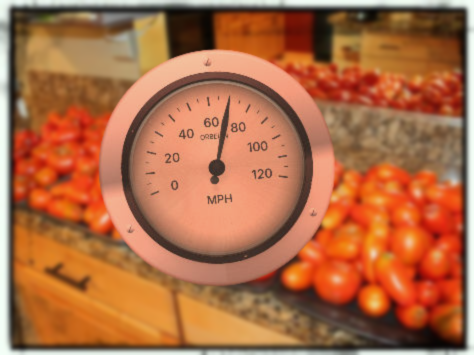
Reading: mph 70
